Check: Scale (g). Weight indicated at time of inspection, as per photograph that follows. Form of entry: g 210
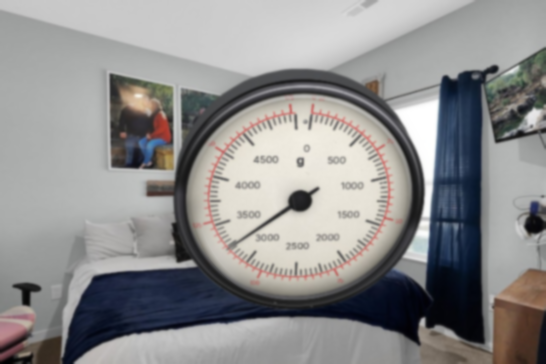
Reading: g 3250
